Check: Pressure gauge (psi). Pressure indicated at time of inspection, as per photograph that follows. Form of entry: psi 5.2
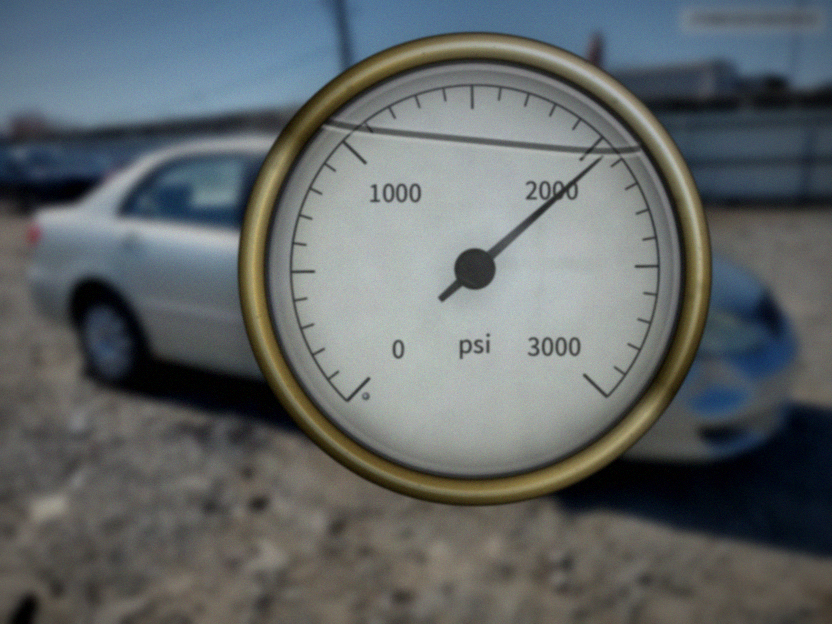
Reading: psi 2050
